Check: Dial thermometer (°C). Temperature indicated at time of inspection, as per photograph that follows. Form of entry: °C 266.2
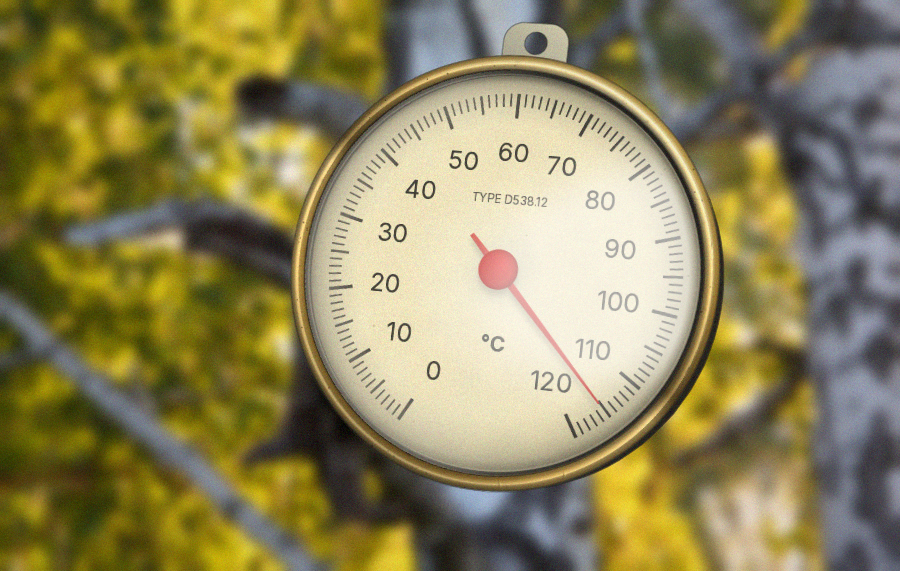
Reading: °C 115
